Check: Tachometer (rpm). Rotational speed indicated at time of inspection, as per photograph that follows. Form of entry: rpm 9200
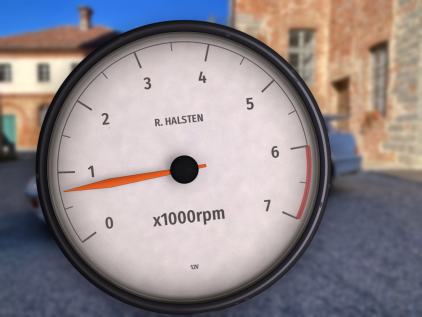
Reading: rpm 750
